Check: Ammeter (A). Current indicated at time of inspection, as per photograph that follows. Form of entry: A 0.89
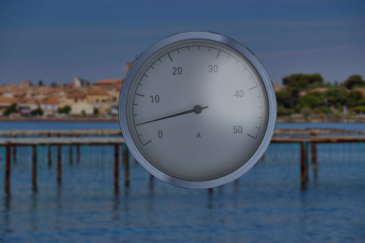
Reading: A 4
